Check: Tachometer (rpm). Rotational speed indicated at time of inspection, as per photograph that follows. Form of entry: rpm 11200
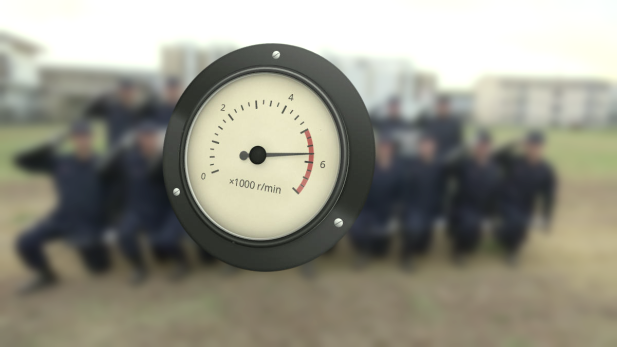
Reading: rpm 5750
